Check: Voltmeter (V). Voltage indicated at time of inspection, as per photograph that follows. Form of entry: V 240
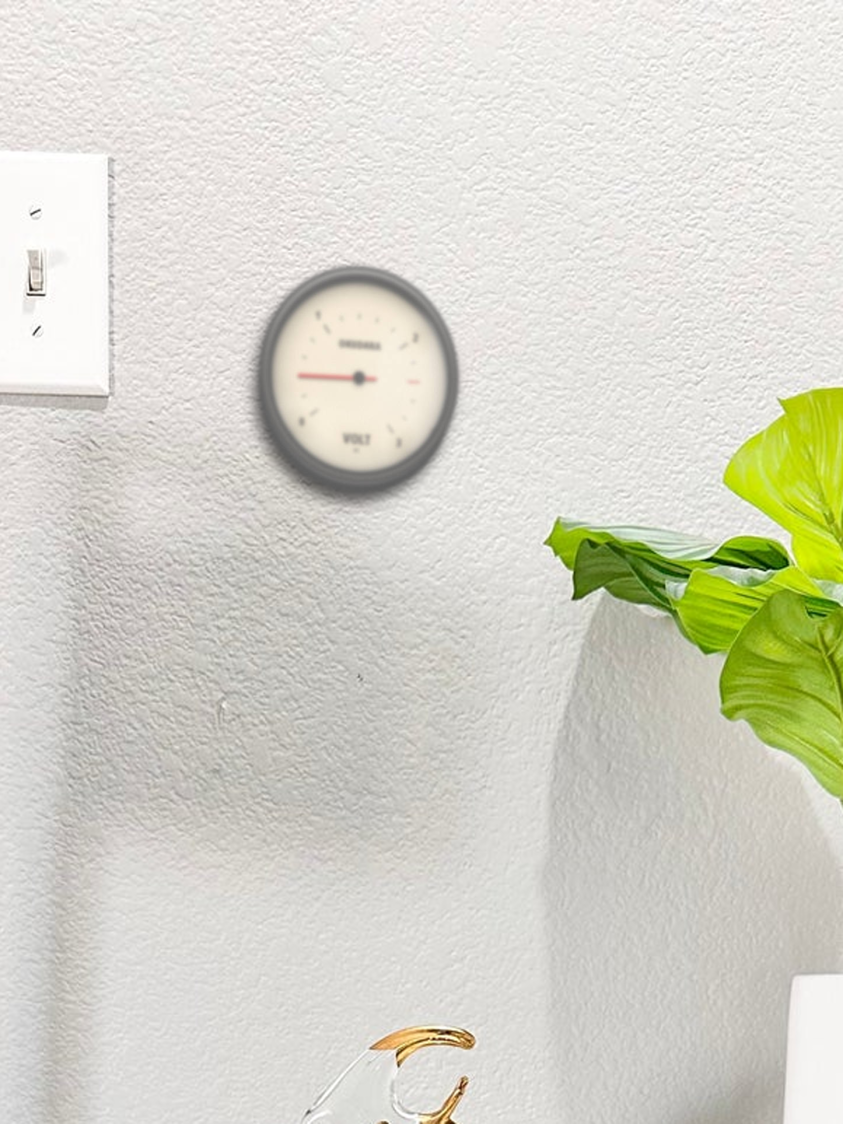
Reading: V 0.4
